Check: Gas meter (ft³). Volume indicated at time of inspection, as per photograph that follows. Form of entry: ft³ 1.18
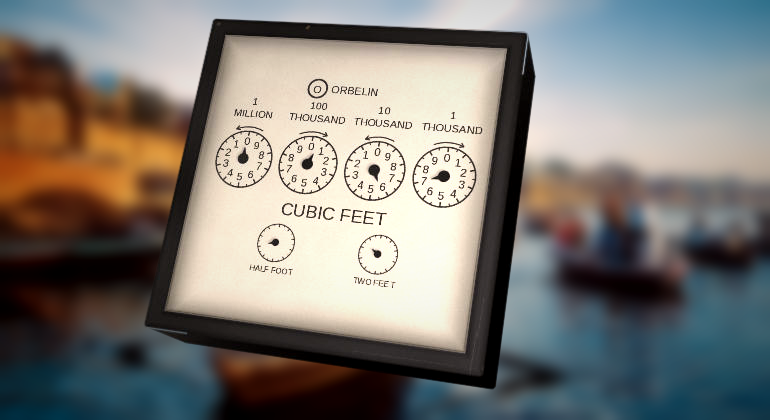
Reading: ft³ 5700
